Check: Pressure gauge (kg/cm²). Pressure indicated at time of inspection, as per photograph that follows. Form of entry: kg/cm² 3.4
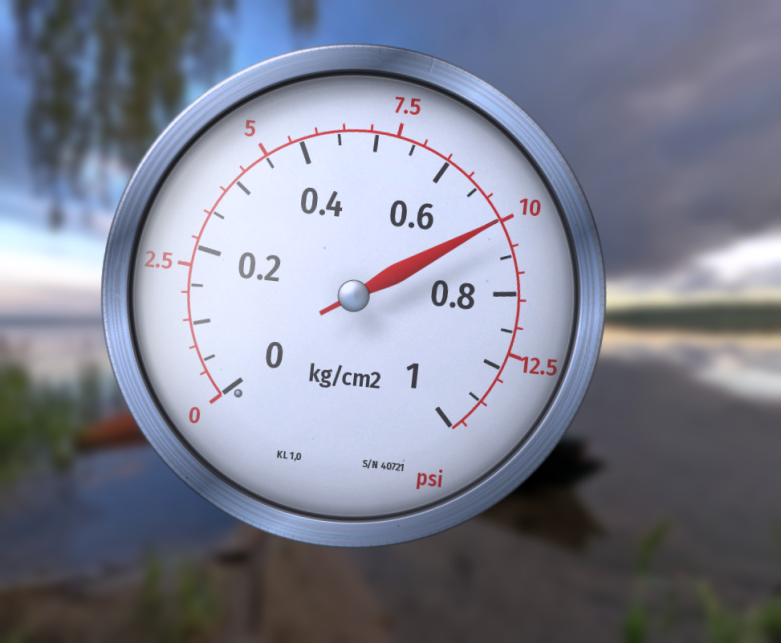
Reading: kg/cm² 0.7
